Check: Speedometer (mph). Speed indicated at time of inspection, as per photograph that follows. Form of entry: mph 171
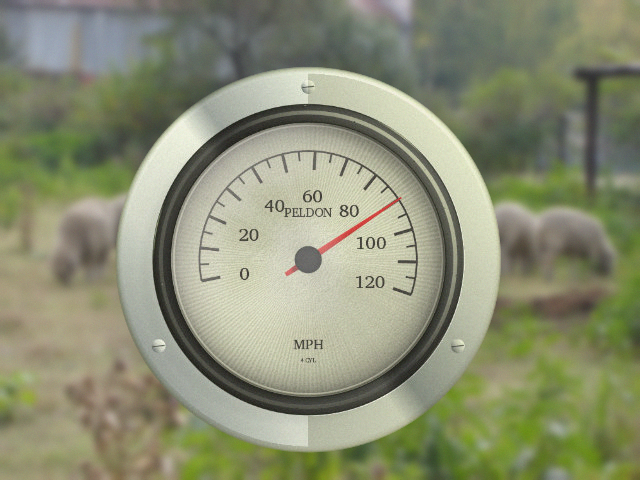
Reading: mph 90
